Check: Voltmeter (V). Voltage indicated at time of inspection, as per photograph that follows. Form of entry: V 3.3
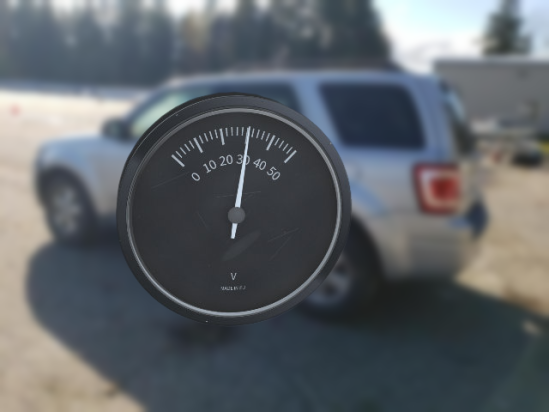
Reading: V 30
